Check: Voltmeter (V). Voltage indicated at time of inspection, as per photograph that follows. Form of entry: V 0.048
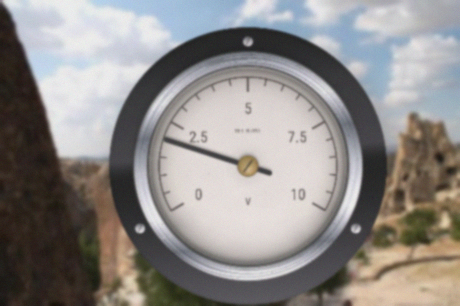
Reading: V 2
